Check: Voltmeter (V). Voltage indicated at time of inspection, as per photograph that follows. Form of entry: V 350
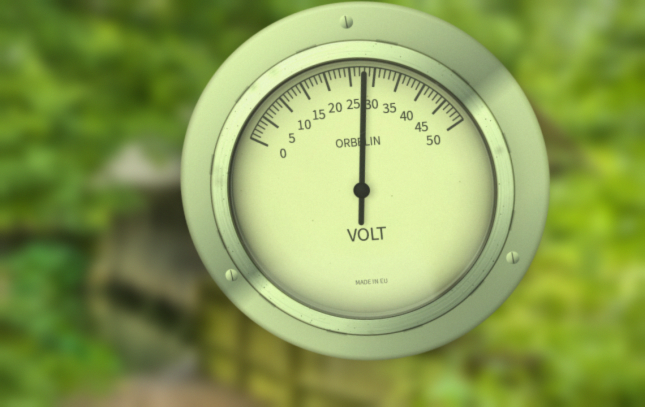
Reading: V 28
